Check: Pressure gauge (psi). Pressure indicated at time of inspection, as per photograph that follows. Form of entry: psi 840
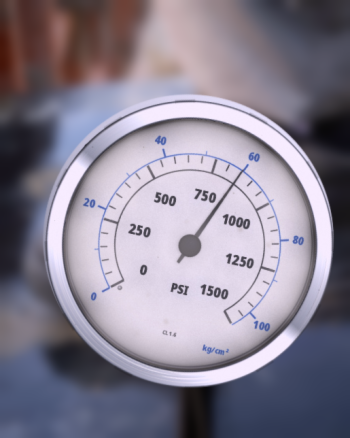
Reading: psi 850
